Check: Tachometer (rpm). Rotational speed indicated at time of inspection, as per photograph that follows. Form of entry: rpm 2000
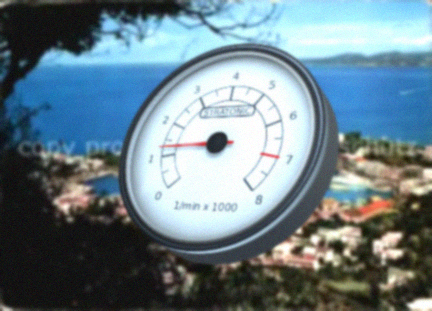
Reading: rpm 1250
